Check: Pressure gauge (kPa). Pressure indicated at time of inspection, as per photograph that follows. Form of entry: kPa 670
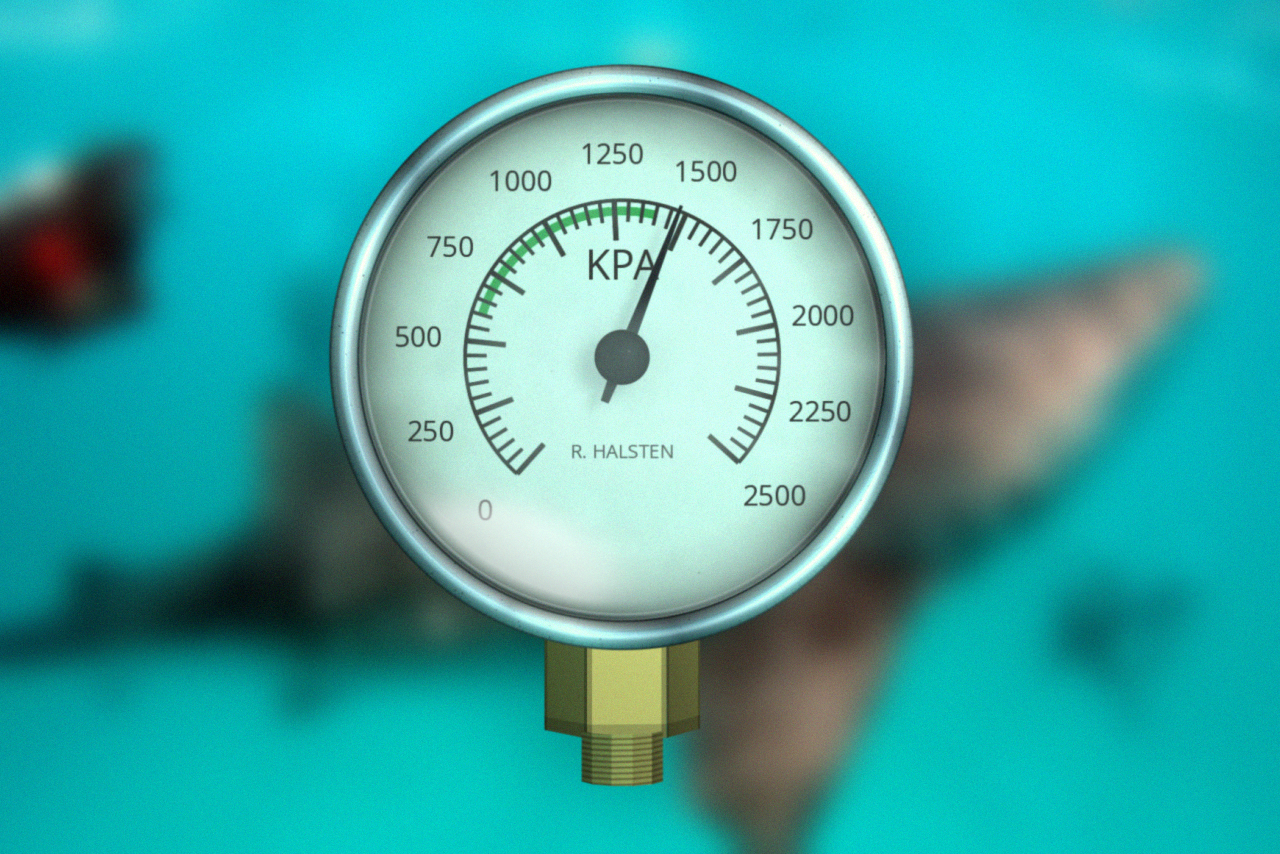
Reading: kPa 1475
